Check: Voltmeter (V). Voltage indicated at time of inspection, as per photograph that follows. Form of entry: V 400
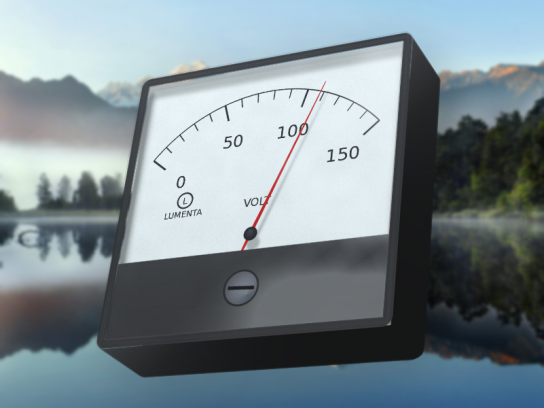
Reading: V 110
